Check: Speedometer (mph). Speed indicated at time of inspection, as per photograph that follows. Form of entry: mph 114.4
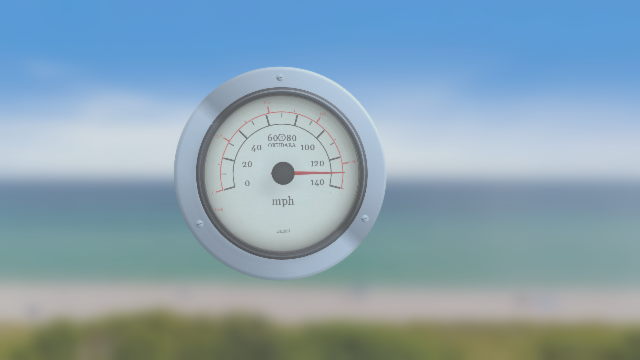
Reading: mph 130
